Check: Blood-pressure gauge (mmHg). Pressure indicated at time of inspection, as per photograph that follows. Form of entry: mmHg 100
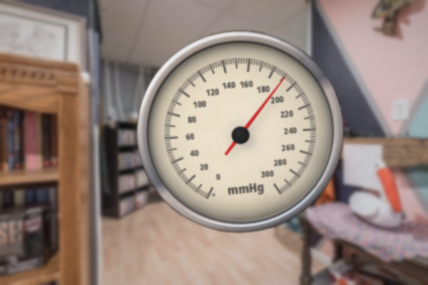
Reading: mmHg 190
